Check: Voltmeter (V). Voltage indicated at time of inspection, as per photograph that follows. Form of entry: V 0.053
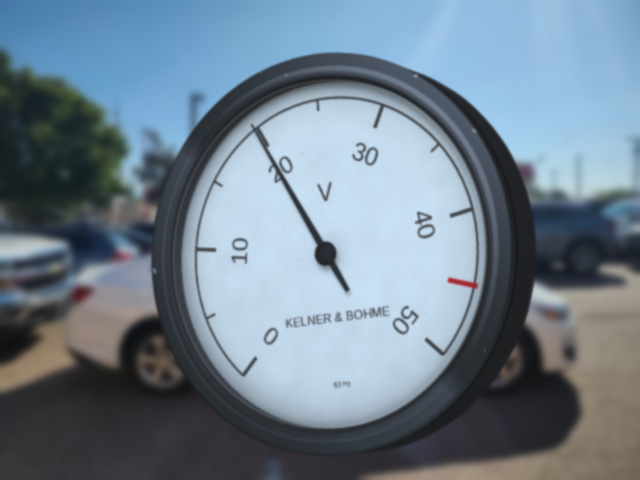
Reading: V 20
